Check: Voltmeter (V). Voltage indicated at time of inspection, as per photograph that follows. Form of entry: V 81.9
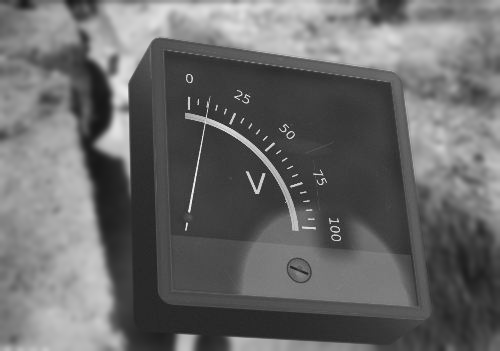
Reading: V 10
